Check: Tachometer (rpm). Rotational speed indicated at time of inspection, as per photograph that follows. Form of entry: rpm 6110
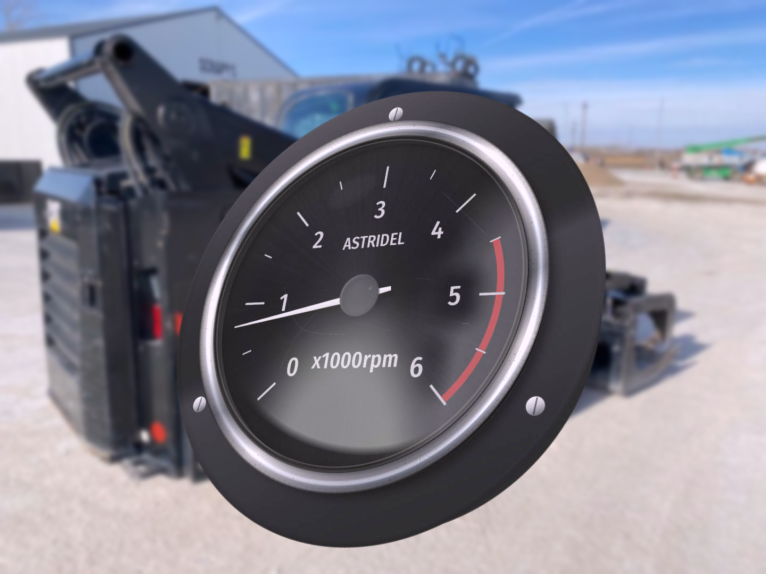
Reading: rpm 750
